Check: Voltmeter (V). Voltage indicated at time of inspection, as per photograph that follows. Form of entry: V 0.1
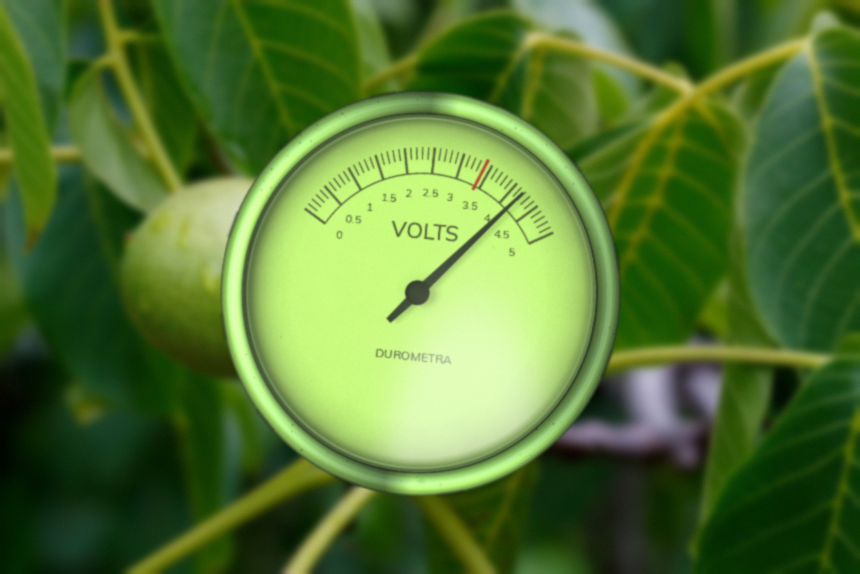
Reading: V 4.2
